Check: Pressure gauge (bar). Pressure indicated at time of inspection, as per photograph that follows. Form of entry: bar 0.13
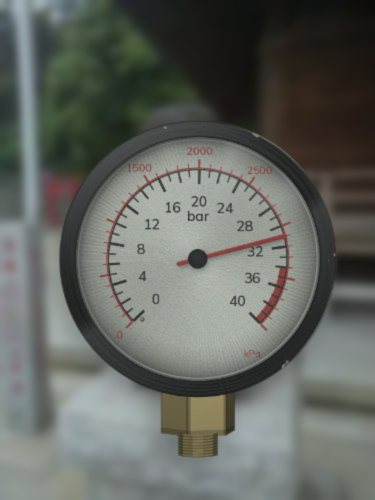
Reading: bar 31
